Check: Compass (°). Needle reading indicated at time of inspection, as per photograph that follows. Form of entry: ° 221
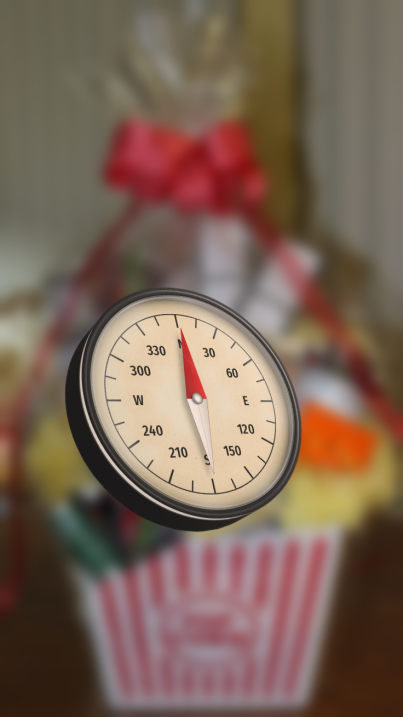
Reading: ° 0
